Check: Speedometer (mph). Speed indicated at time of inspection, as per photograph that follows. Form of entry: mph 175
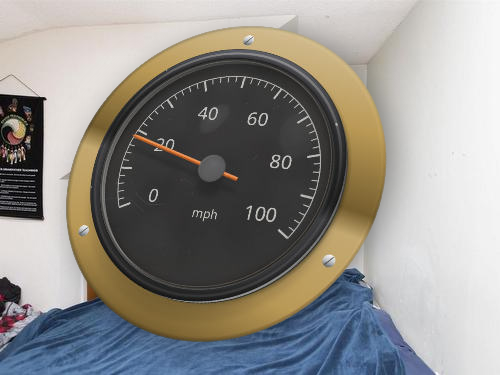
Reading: mph 18
